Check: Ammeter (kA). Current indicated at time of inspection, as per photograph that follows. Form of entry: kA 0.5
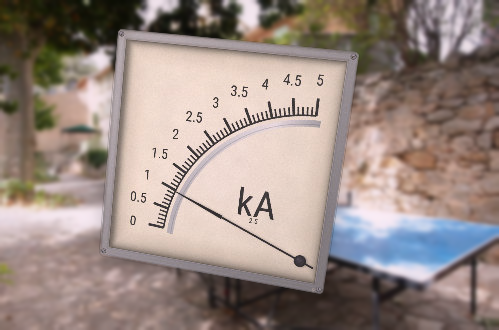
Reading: kA 1
